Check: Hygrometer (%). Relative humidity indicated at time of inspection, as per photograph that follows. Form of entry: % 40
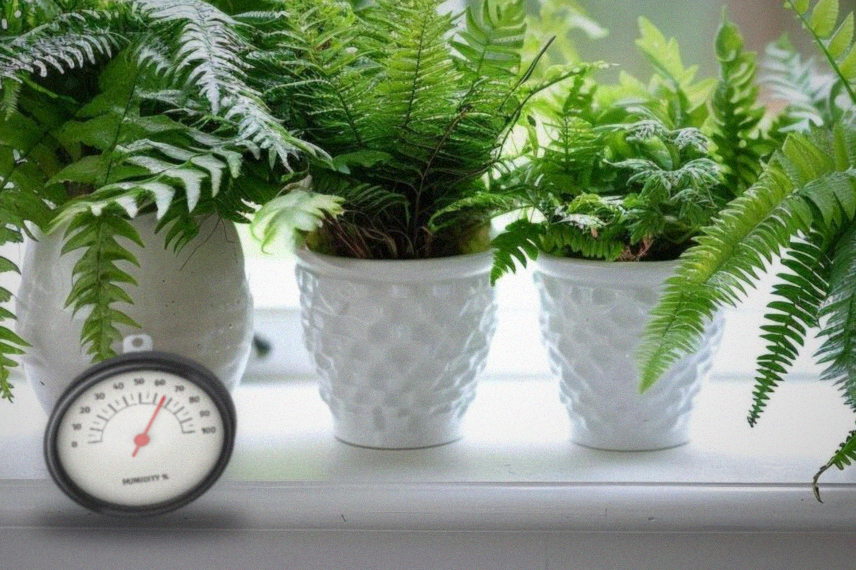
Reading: % 65
